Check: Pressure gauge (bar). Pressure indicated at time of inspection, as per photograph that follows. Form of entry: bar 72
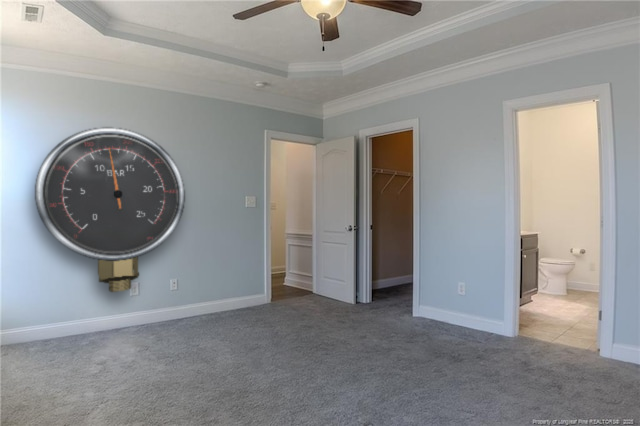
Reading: bar 12
